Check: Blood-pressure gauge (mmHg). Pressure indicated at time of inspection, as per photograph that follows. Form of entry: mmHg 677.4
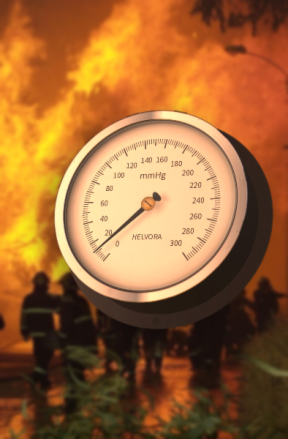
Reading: mmHg 10
